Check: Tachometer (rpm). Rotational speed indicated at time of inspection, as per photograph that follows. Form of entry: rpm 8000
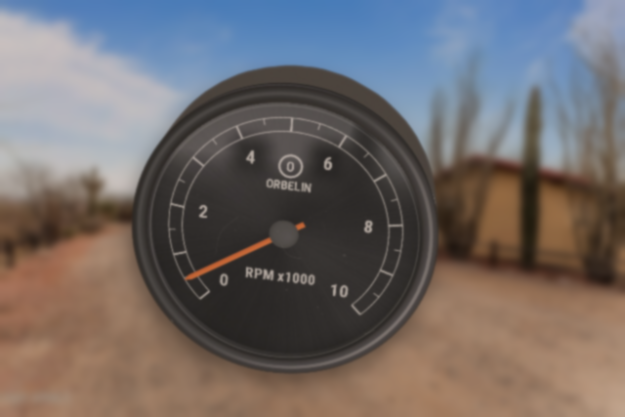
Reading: rpm 500
